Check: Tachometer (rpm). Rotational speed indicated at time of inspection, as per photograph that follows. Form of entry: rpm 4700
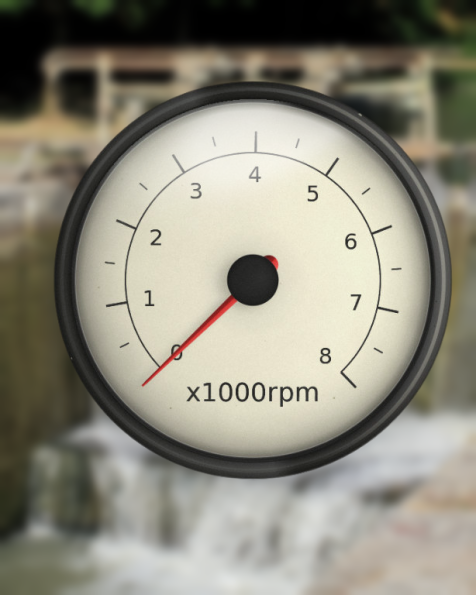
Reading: rpm 0
